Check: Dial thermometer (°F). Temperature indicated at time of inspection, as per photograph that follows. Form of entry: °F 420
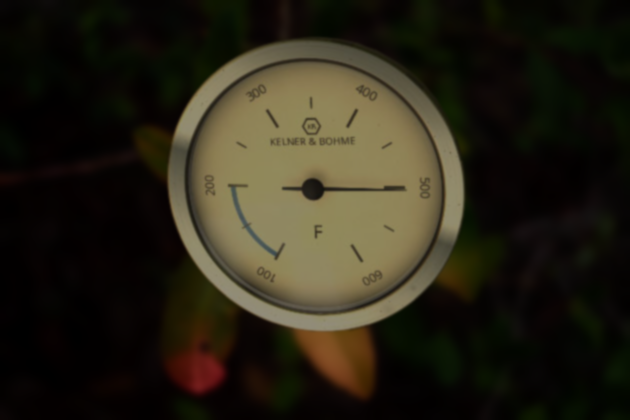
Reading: °F 500
